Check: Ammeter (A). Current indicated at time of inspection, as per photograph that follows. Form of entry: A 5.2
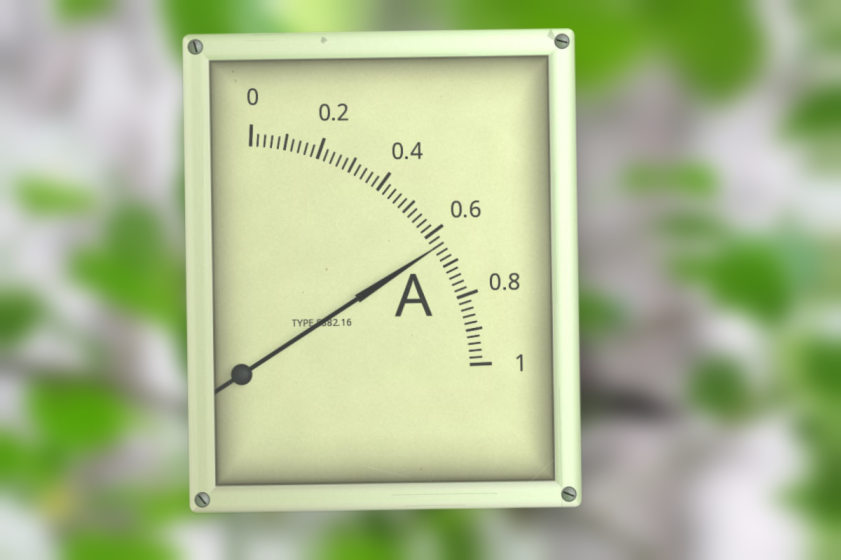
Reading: A 0.64
